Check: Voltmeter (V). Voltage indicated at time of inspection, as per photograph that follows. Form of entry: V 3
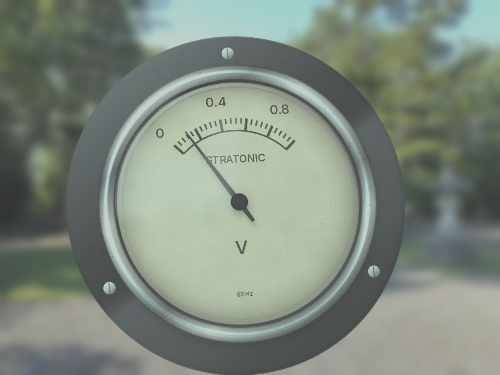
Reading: V 0.12
